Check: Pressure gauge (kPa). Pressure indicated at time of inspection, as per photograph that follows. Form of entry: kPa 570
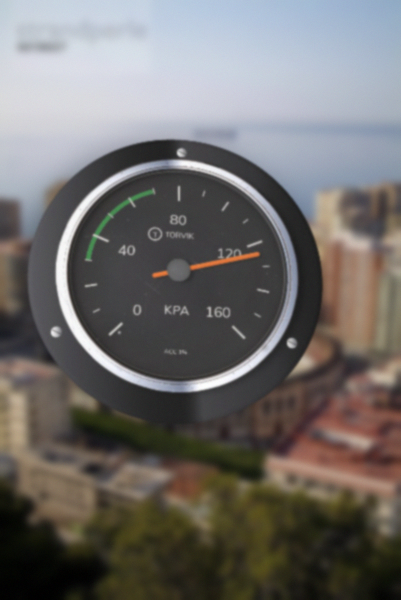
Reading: kPa 125
